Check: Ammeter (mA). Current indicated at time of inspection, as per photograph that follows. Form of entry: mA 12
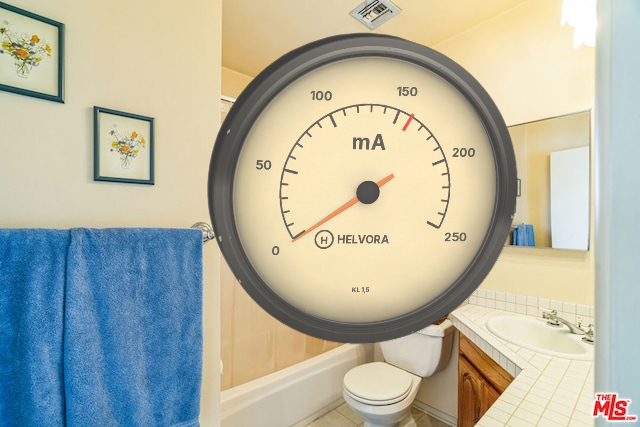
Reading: mA 0
